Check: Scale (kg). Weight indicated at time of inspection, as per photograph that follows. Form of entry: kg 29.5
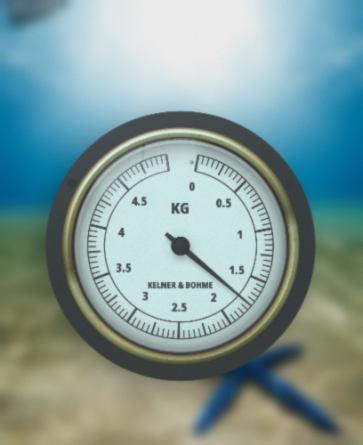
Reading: kg 1.75
